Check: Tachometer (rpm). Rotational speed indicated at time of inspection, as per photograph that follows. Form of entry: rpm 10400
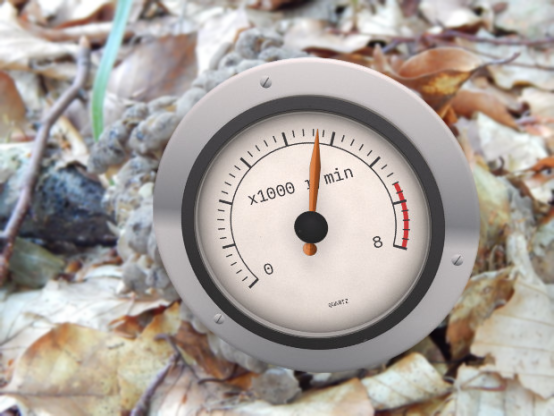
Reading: rpm 4700
